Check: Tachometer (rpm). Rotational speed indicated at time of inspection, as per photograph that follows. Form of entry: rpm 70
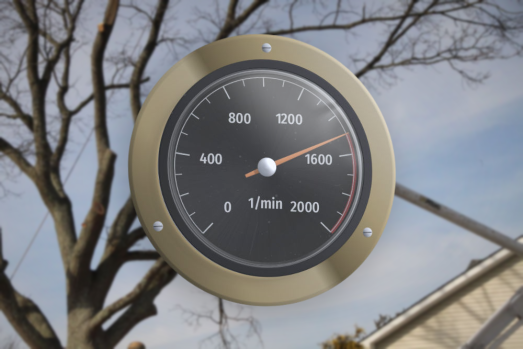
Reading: rpm 1500
